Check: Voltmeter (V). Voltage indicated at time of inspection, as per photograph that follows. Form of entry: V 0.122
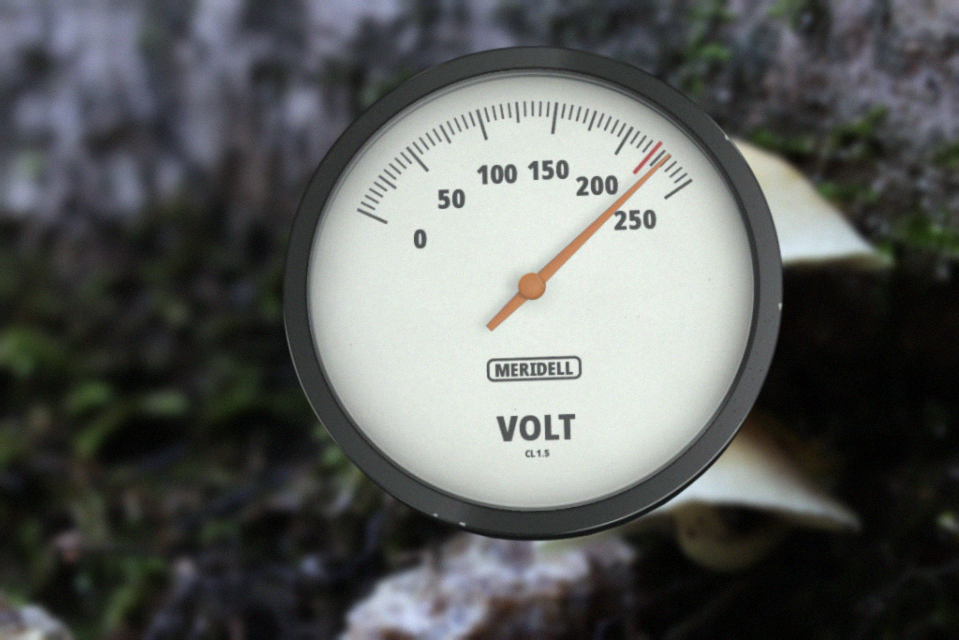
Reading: V 230
